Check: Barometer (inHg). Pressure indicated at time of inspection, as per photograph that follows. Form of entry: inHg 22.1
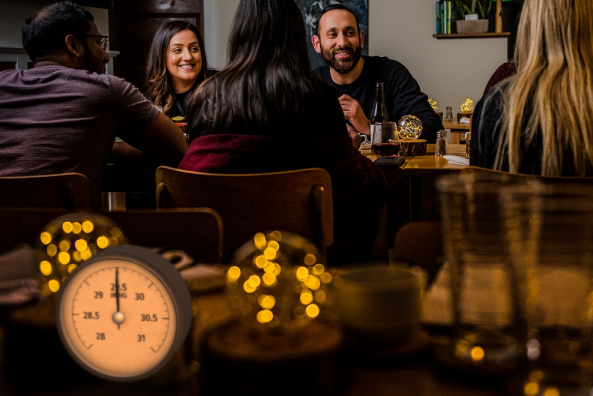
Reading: inHg 29.5
